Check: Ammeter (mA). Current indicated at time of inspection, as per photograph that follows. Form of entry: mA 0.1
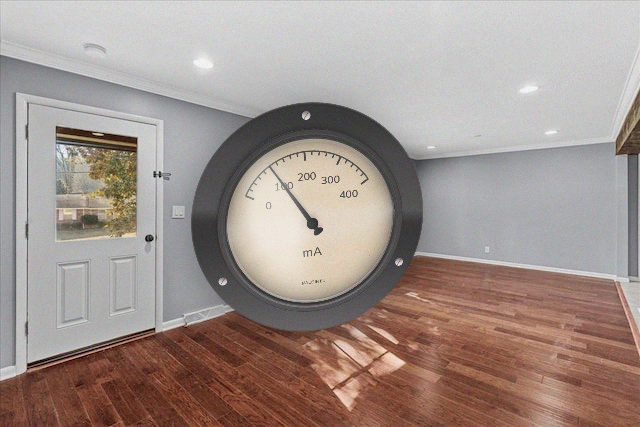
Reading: mA 100
